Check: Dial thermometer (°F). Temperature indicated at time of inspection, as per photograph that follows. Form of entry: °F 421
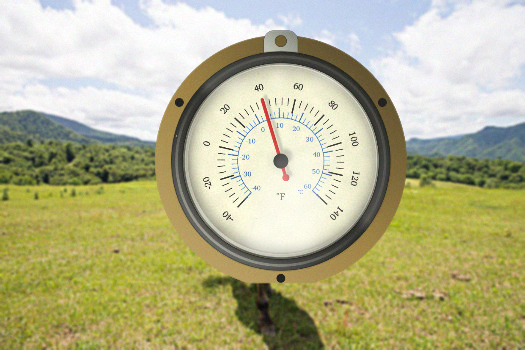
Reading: °F 40
